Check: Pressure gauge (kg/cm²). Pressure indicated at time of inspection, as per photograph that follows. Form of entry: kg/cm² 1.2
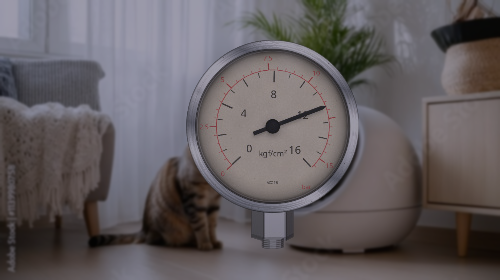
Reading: kg/cm² 12
